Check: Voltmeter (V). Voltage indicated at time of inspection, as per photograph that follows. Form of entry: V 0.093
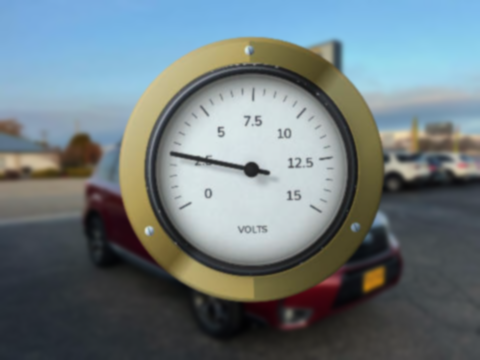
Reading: V 2.5
